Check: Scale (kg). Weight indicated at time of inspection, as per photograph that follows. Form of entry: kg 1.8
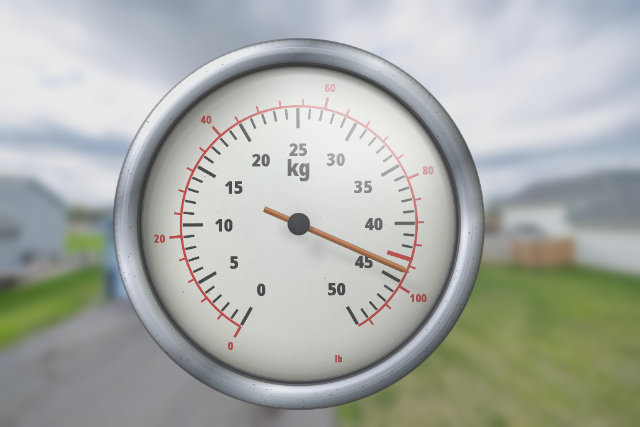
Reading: kg 44
